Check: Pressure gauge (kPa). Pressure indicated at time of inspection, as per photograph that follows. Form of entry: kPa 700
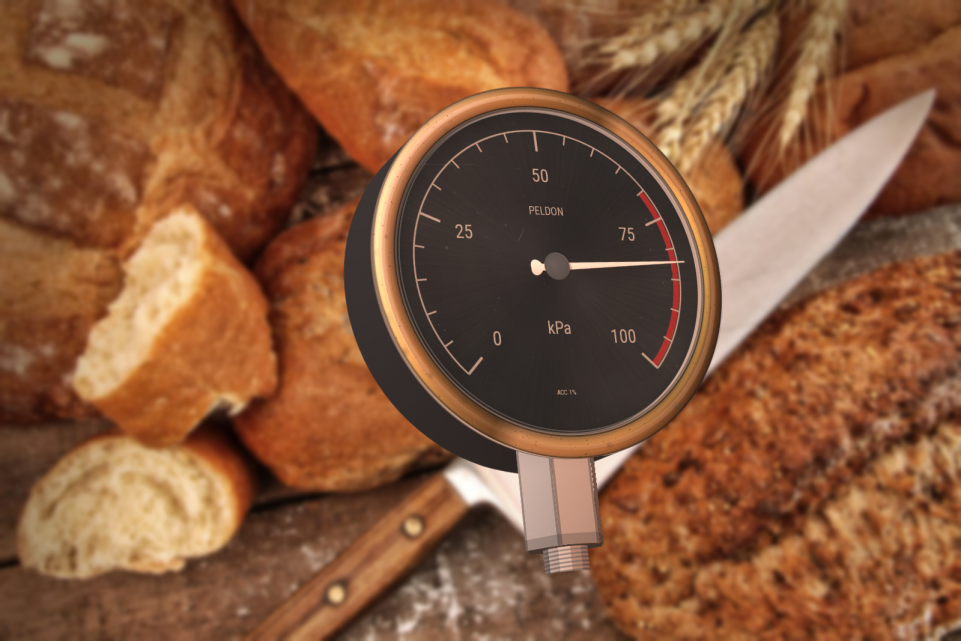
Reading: kPa 82.5
